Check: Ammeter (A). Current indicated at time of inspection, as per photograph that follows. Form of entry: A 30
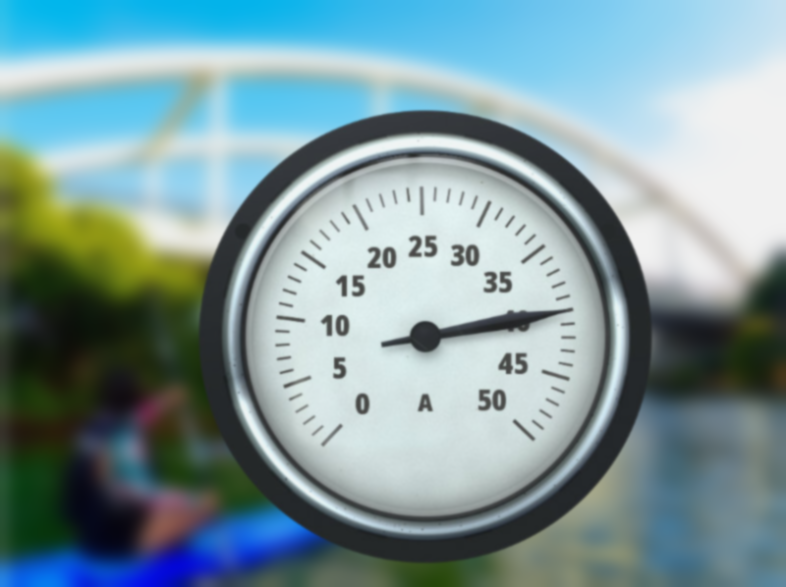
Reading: A 40
